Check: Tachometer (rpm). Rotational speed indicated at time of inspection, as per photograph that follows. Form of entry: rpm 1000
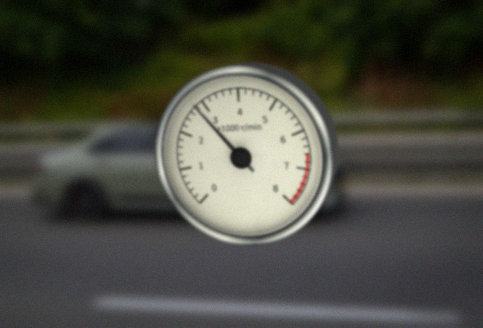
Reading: rpm 2800
